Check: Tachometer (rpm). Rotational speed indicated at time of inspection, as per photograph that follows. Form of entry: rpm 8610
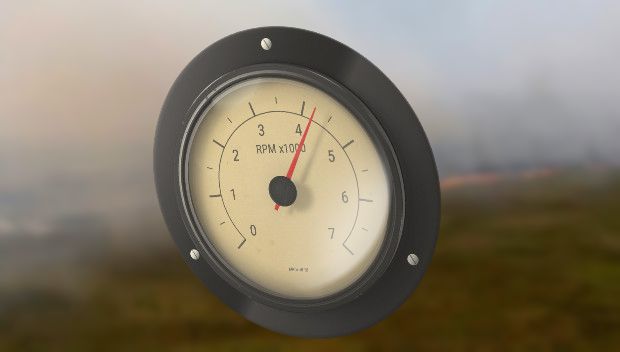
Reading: rpm 4250
